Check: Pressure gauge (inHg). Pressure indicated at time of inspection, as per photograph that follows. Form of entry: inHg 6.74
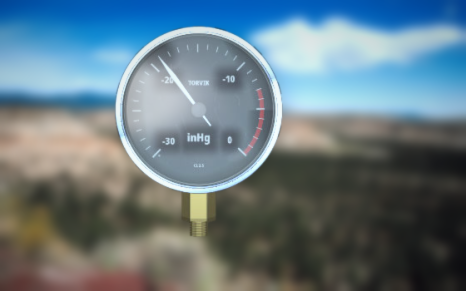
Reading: inHg -19
